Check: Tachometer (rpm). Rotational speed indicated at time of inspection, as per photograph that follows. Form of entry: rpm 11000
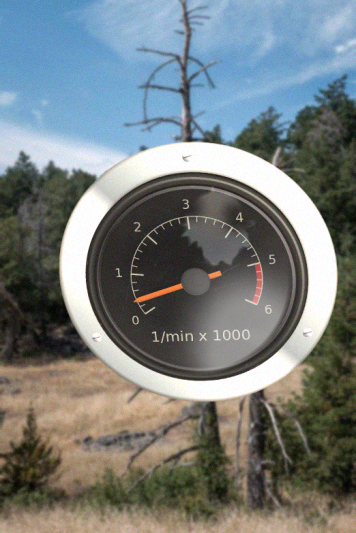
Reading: rpm 400
